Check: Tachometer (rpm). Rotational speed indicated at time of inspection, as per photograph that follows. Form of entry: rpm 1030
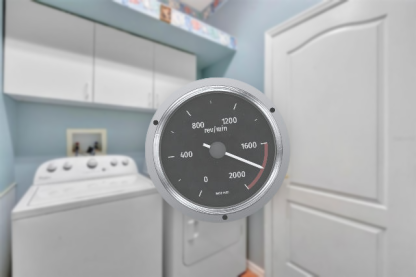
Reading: rpm 1800
